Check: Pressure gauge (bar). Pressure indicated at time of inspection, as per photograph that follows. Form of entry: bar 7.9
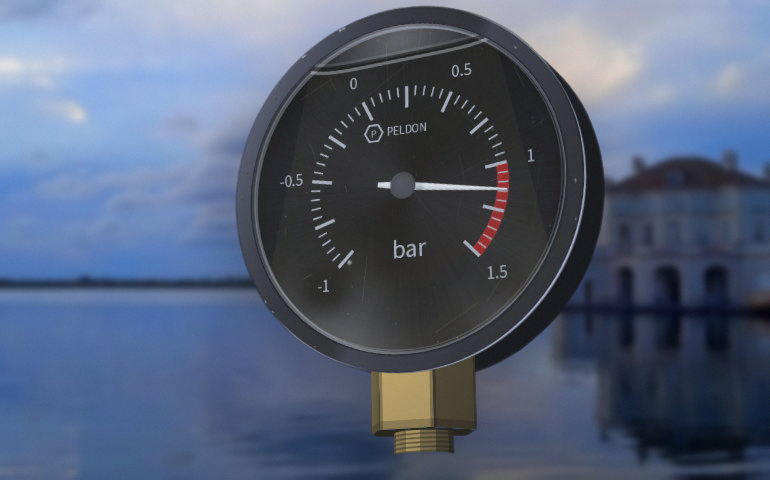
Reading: bar 1.15
